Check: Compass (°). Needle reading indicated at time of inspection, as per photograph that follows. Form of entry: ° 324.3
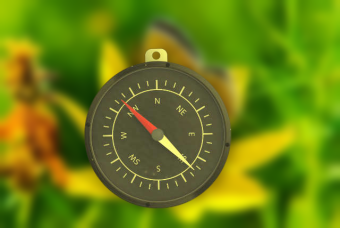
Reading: ° 315
